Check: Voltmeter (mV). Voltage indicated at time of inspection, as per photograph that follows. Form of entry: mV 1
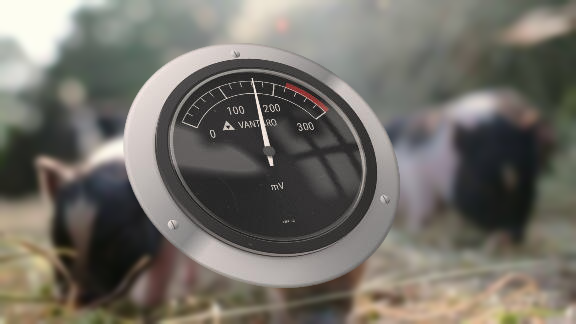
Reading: mV 160
